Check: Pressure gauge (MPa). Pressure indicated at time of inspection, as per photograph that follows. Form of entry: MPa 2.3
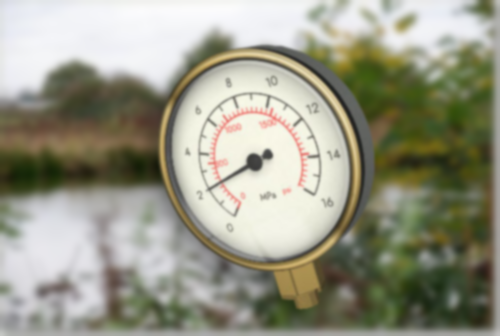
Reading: MPa 2
